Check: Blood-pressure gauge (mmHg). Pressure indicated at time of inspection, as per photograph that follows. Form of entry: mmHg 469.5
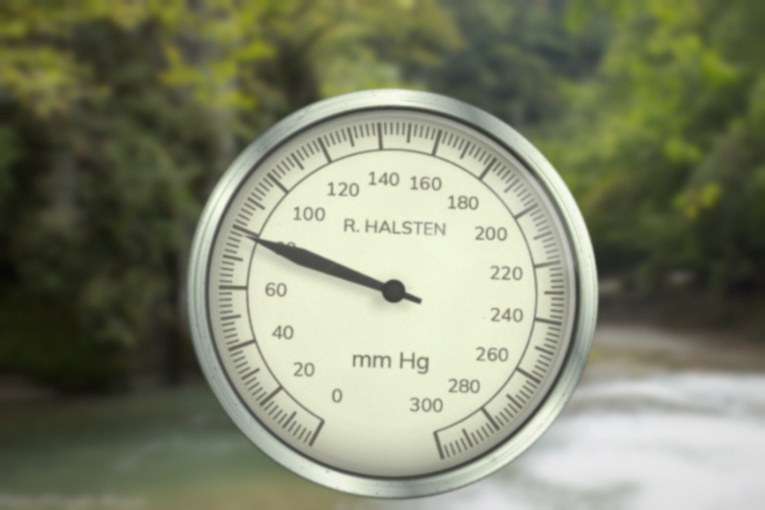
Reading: mmHg 78
